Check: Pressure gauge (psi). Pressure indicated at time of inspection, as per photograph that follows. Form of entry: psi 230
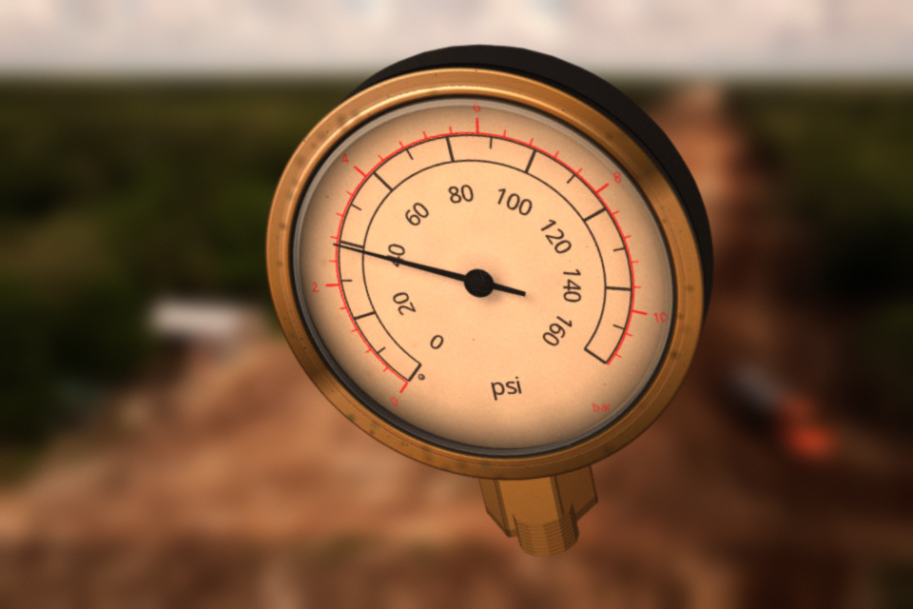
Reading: psi 40
